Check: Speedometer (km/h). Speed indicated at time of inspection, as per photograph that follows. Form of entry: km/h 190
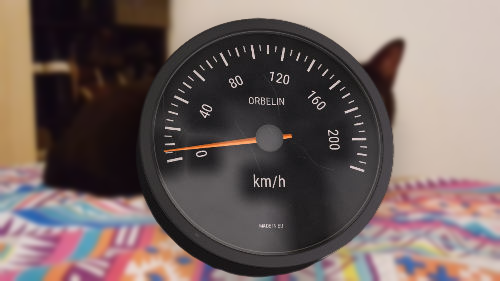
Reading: km/h 5
